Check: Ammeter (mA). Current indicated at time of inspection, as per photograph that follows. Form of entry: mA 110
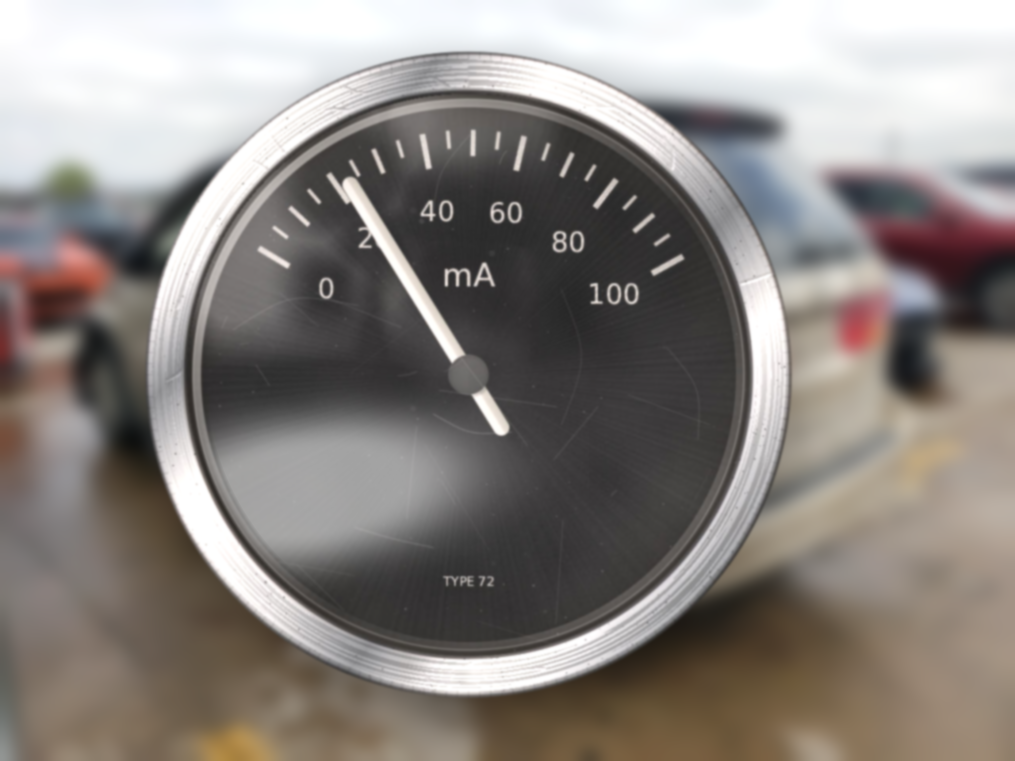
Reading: mA 22.5
